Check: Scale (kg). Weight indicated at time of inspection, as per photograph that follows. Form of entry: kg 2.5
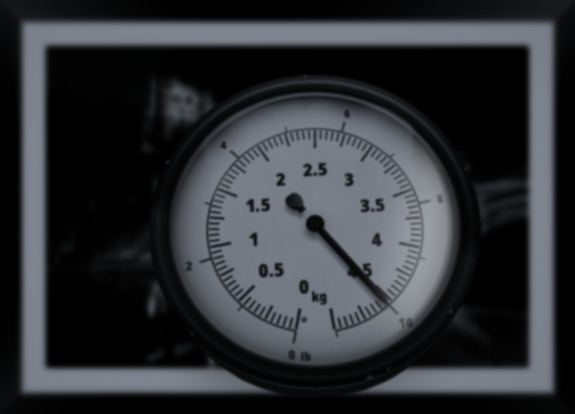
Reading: kg 4.55
